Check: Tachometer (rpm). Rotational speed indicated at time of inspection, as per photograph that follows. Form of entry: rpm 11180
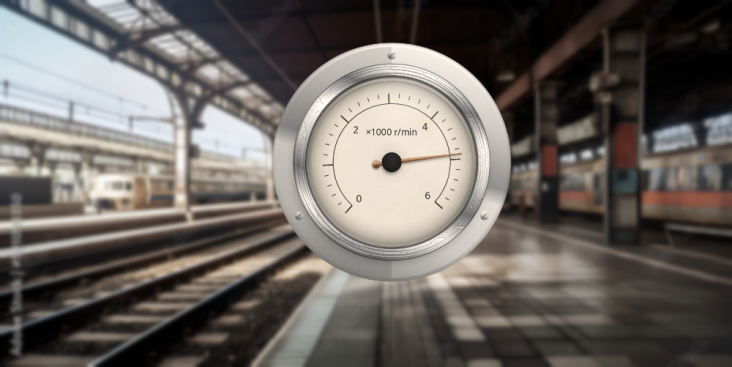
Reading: rpm 4900
